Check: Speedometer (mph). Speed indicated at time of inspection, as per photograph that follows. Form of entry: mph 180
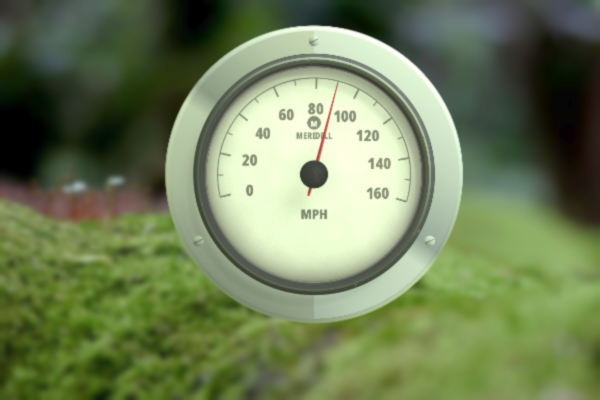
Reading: mph 90
